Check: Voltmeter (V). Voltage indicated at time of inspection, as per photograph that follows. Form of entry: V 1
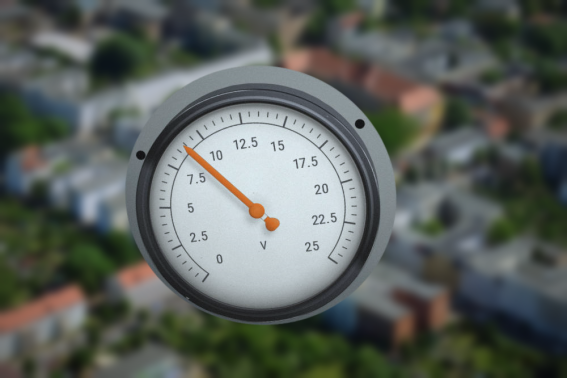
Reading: V 9
